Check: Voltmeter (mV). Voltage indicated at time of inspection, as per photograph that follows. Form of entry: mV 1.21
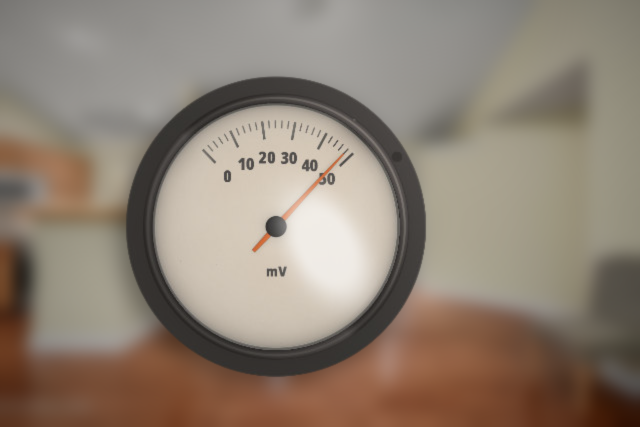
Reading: mV 48
